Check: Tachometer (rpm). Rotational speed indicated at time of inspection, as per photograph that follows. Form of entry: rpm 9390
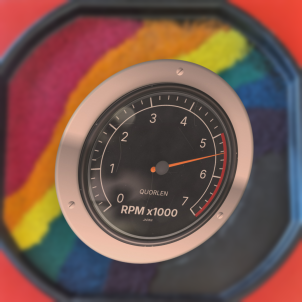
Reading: rpm 5400
